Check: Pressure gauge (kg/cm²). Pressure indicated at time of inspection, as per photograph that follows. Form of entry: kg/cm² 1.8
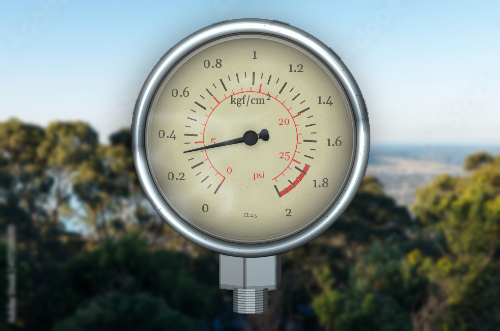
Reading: kg/cm² 0.3
